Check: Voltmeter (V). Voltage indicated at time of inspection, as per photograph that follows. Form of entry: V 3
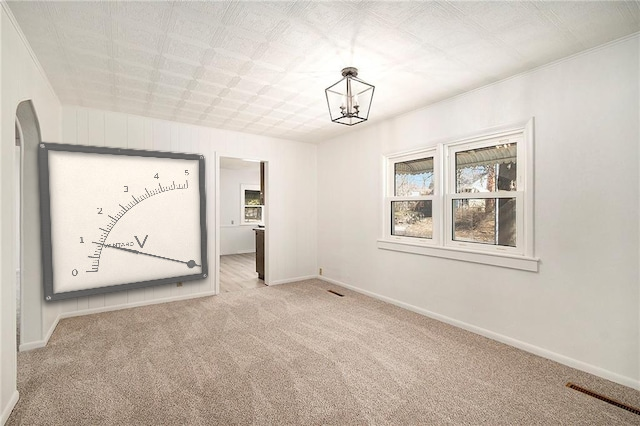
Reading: V 1
